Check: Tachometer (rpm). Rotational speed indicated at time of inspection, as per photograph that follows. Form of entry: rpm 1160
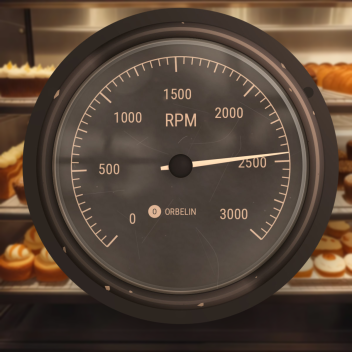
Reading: rpm 2450
